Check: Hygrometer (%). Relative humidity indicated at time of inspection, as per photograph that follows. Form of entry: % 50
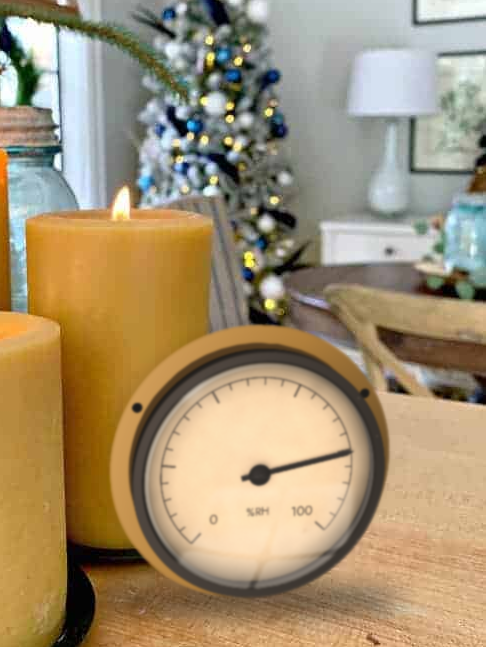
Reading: % 80
